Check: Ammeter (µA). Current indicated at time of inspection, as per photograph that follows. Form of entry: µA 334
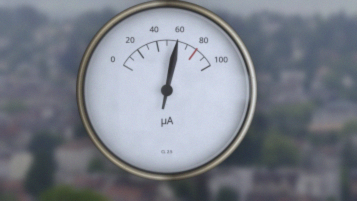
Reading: µA 60
